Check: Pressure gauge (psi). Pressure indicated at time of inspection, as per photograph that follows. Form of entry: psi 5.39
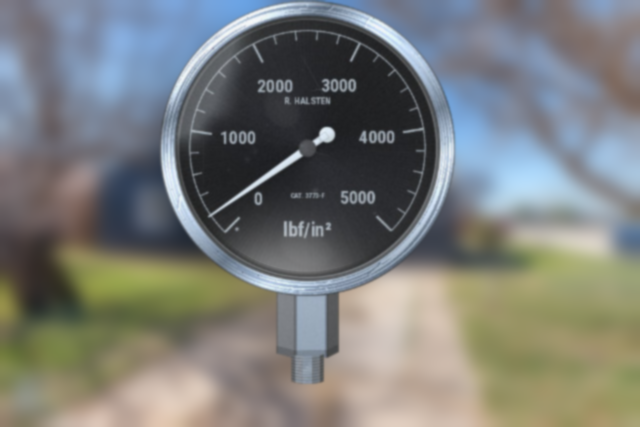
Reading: psi 200
